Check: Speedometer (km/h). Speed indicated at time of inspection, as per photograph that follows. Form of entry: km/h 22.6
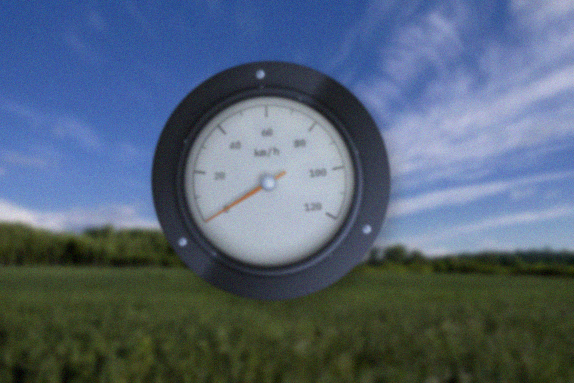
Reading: km/h 0
